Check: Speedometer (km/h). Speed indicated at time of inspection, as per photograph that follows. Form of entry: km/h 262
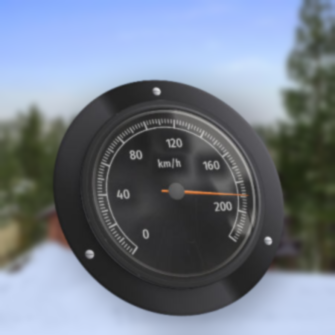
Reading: km/h 190
